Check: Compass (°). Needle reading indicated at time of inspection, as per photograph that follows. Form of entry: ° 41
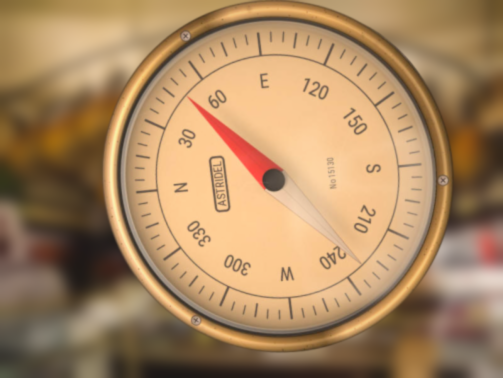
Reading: ° 50
